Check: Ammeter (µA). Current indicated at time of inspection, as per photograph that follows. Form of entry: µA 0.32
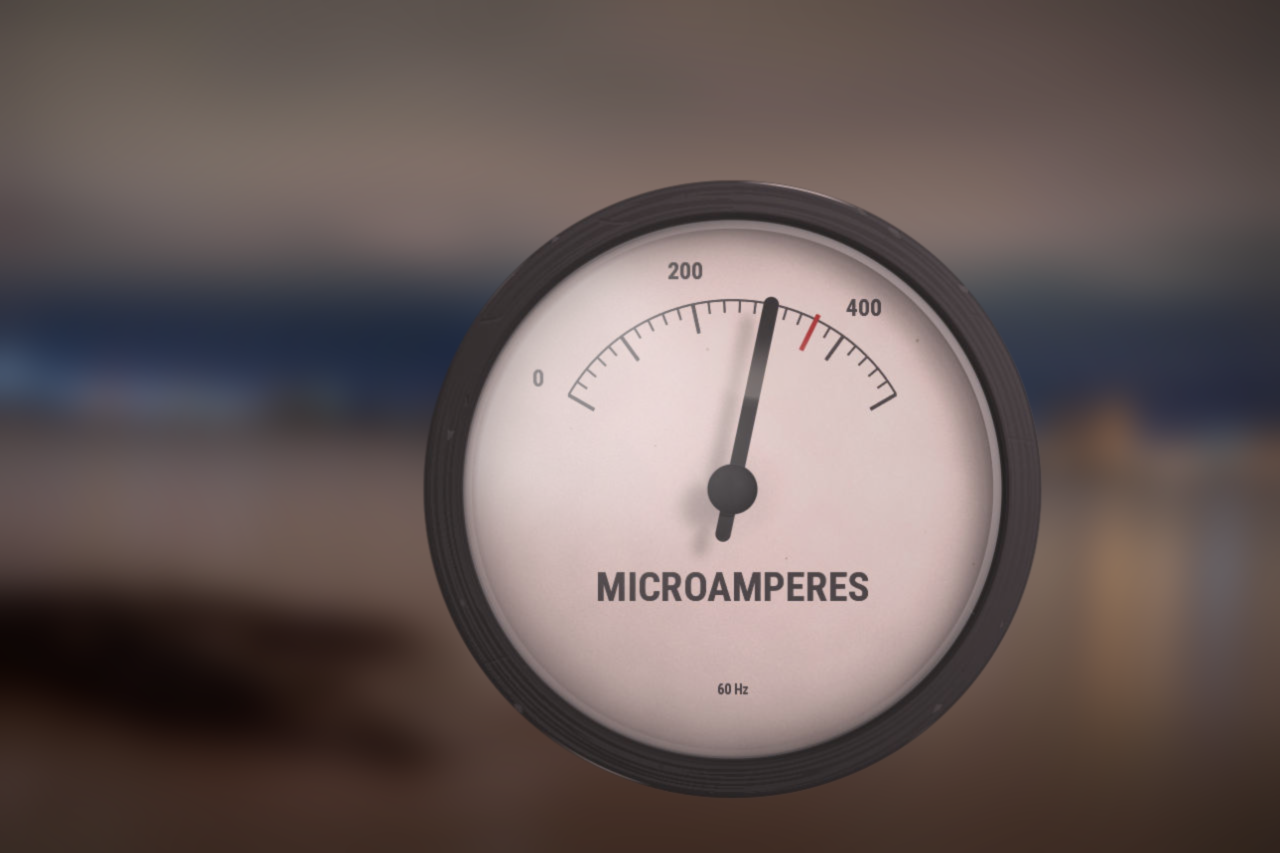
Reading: µA 300
